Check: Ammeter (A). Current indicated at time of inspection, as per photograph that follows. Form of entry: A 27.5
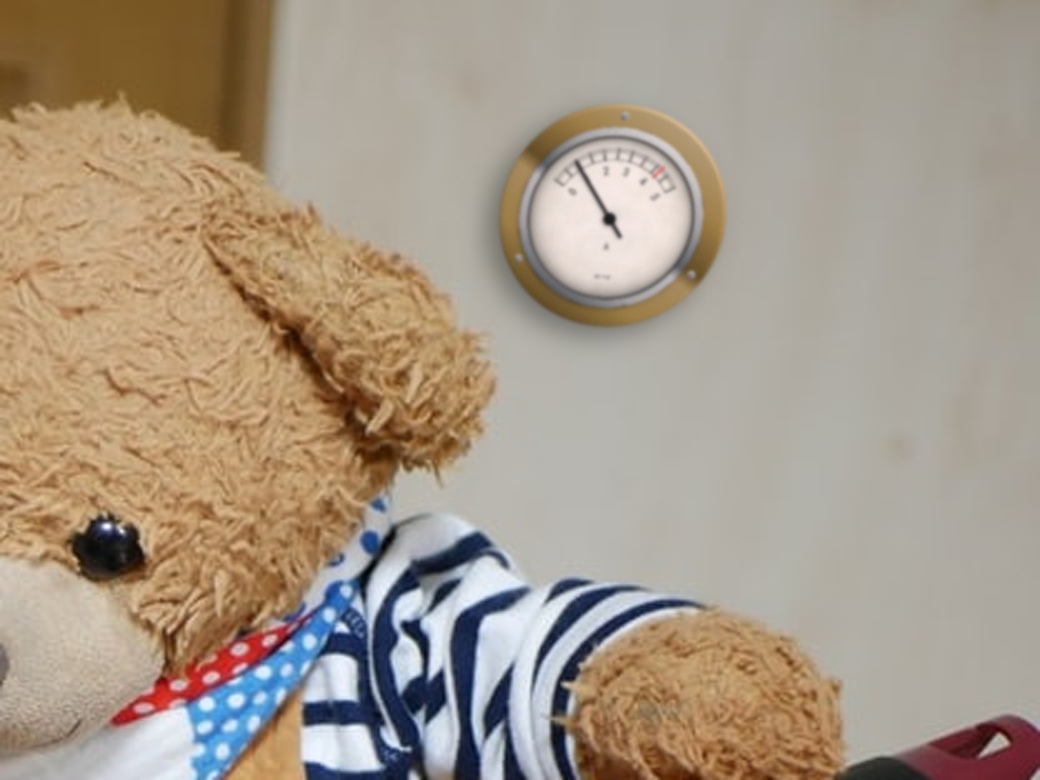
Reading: A 1
